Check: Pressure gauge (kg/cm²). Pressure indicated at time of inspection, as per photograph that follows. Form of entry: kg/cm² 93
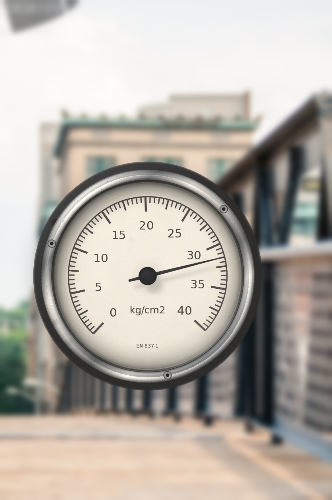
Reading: kg/cm² 31.5
